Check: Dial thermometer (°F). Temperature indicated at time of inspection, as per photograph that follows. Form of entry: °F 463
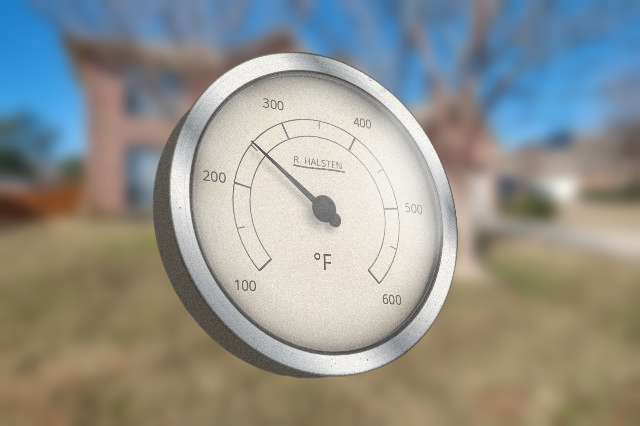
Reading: °F 250
